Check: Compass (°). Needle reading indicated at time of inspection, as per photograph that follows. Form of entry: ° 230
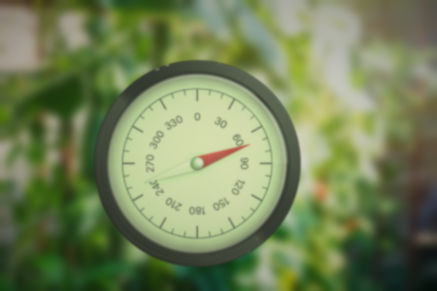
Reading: ° 70
